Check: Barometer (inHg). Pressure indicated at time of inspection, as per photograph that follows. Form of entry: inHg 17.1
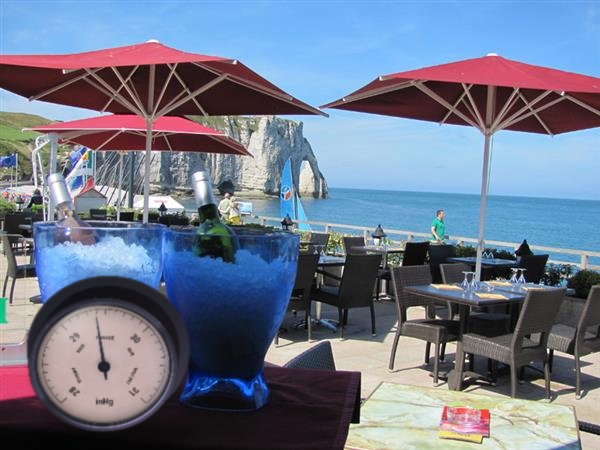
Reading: inHg 29.4
